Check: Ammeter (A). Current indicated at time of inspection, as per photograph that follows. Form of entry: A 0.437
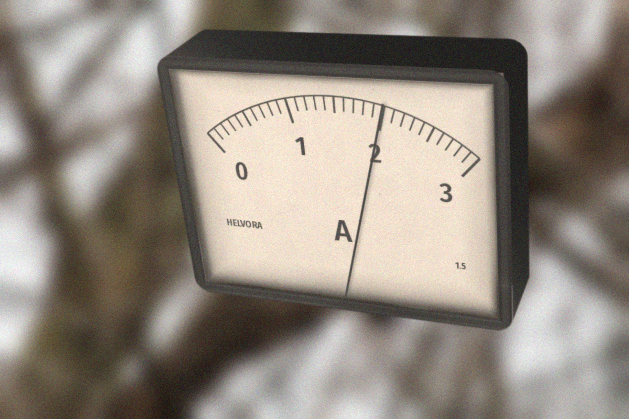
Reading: A 2
